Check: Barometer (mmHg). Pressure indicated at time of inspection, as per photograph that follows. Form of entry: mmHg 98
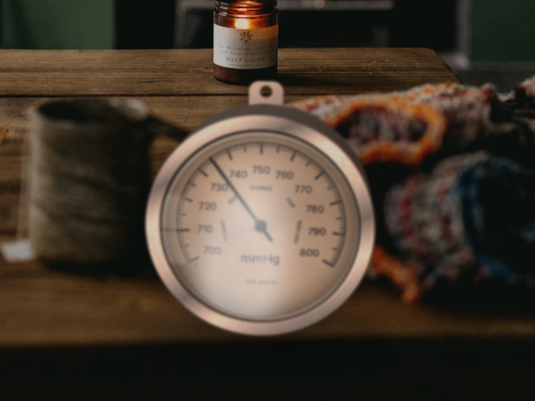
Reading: mmHg 735
